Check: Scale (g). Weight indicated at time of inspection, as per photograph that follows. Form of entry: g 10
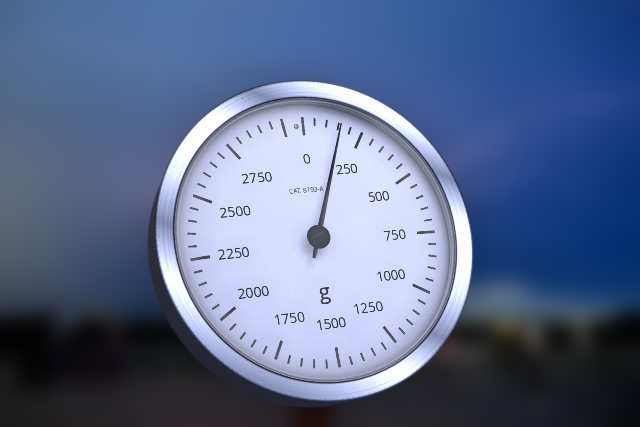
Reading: g 150
